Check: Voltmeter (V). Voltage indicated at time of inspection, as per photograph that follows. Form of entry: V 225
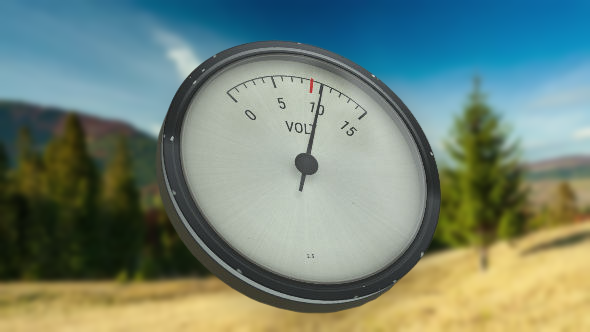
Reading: V 10
